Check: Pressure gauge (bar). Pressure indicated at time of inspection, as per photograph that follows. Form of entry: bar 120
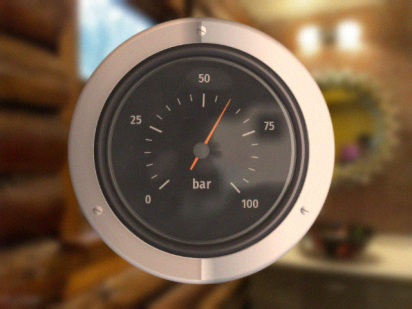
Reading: bar 60
